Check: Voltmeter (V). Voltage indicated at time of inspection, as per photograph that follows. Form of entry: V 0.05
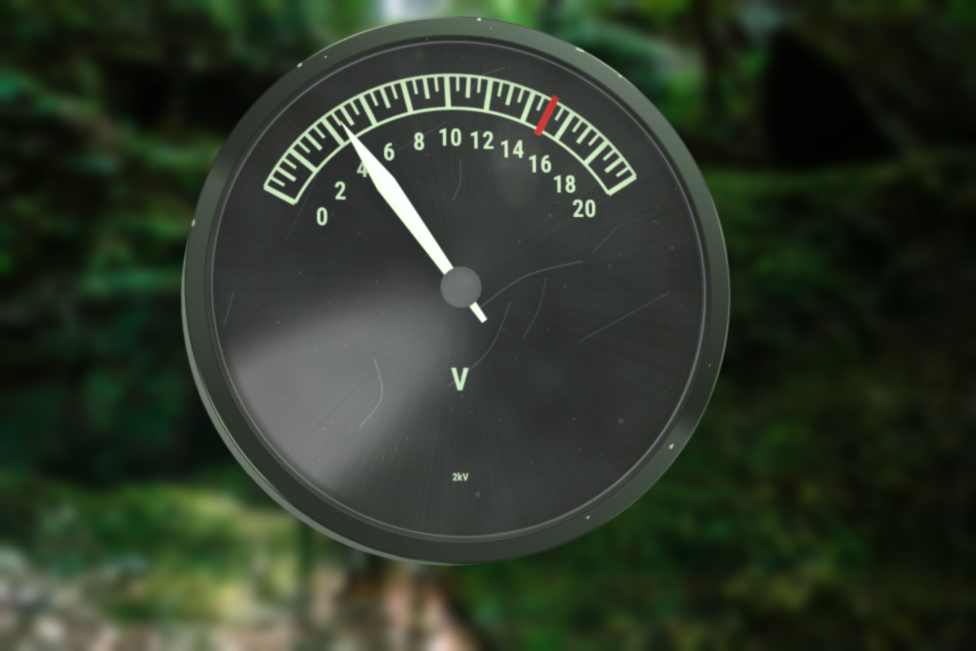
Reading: V 4.5
